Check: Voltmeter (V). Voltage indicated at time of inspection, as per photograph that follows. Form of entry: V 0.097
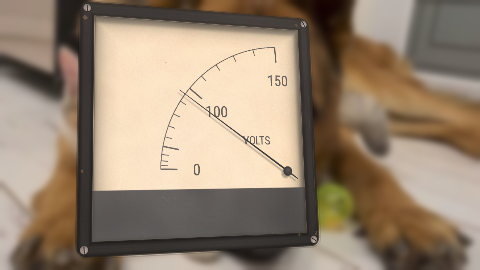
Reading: V 95
